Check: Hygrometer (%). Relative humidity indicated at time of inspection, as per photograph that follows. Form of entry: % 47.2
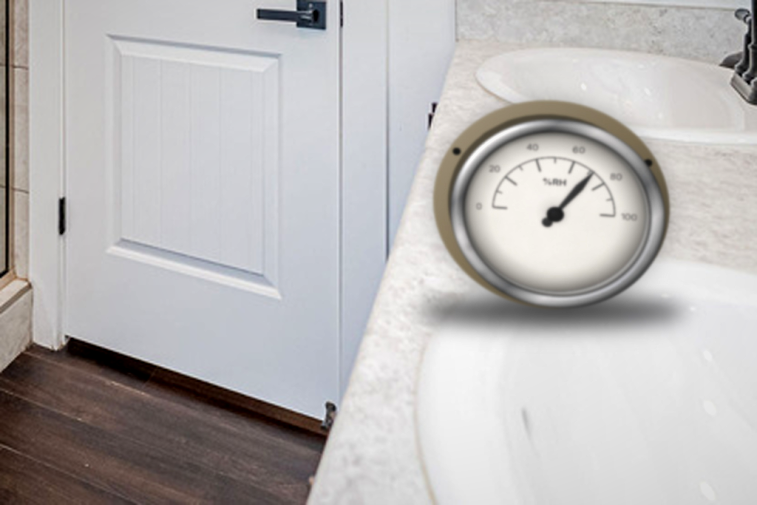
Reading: % 70
